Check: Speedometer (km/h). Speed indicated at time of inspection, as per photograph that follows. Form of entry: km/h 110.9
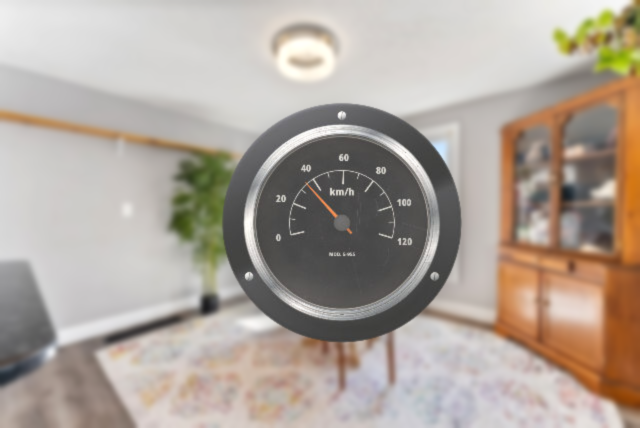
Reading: km/h 35
